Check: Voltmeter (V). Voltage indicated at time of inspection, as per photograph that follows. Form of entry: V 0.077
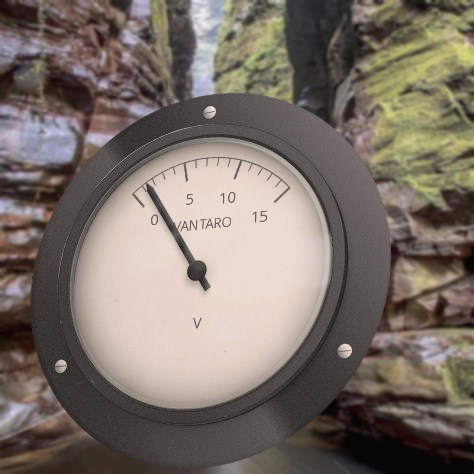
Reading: V 1.5
